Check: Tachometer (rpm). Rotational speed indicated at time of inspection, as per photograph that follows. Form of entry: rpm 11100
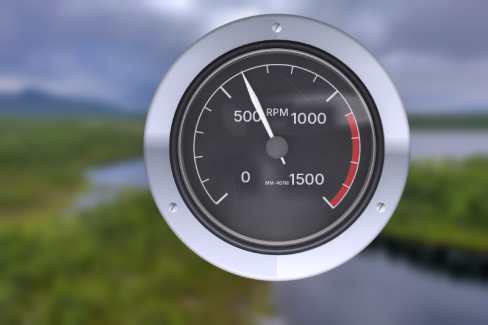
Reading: rpm 600
